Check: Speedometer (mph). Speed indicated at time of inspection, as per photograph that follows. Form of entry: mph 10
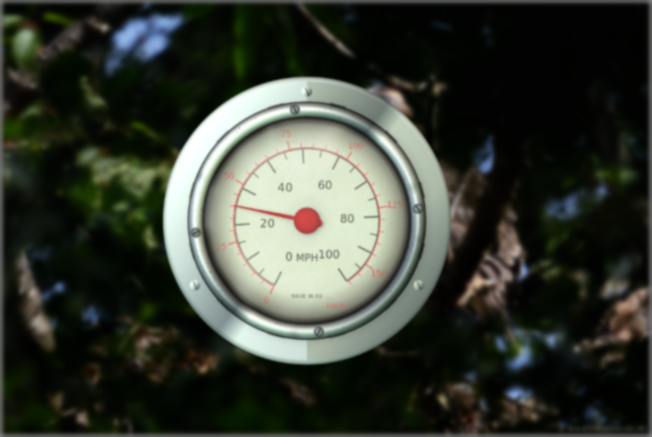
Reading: mph 25
